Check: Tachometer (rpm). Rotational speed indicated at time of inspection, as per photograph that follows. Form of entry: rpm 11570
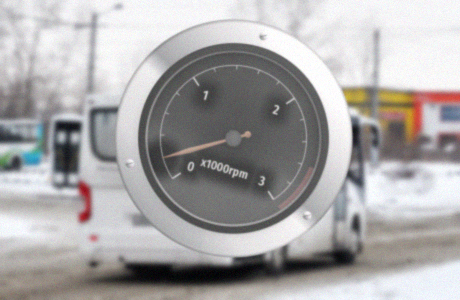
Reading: rpm 200
